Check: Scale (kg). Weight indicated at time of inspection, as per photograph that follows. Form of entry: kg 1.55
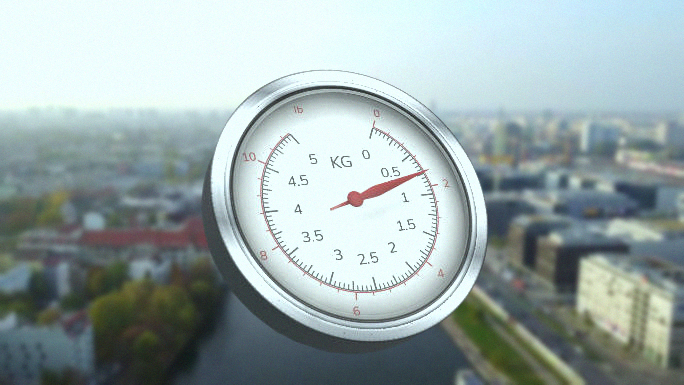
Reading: kg 0.75
